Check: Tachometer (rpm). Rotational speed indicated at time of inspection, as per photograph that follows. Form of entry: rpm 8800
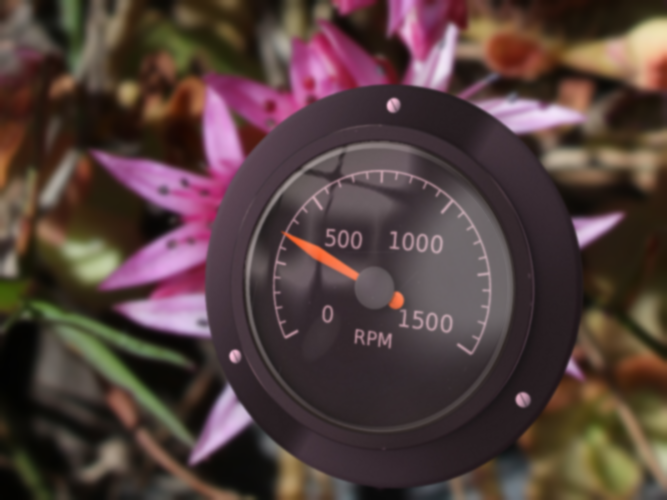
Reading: rpm 350
